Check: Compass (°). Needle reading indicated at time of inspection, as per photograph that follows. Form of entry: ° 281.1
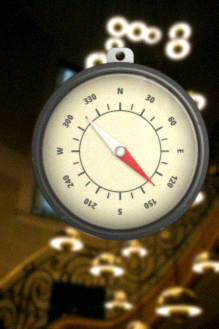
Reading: ° 135
